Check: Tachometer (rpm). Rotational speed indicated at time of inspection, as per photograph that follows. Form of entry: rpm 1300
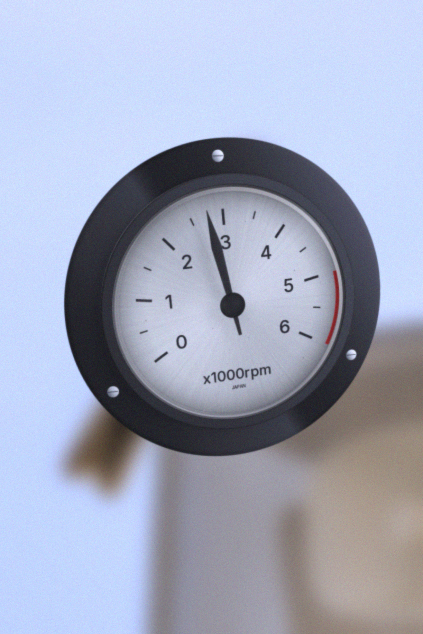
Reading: rpm 2750
